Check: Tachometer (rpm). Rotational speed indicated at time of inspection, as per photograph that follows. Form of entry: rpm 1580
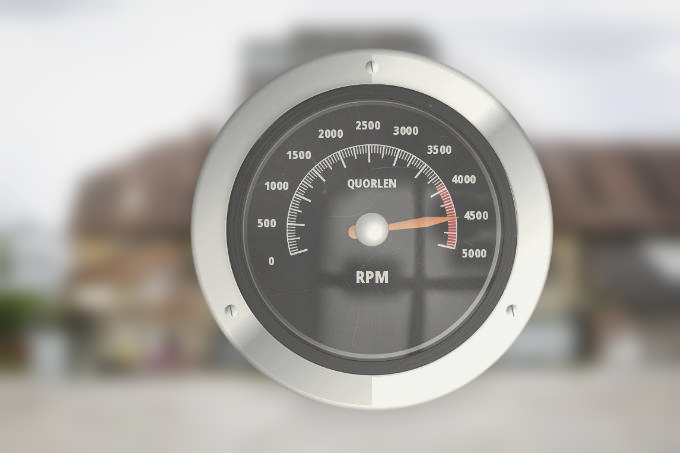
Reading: rpm 4500
